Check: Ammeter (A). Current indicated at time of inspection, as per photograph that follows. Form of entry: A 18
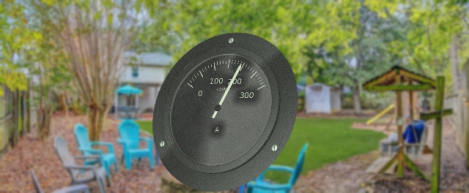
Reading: A 200
